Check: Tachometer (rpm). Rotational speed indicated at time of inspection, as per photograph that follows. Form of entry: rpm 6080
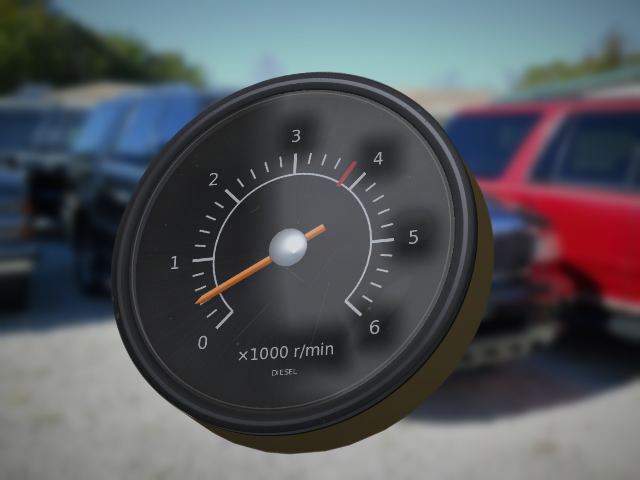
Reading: rpm 400
